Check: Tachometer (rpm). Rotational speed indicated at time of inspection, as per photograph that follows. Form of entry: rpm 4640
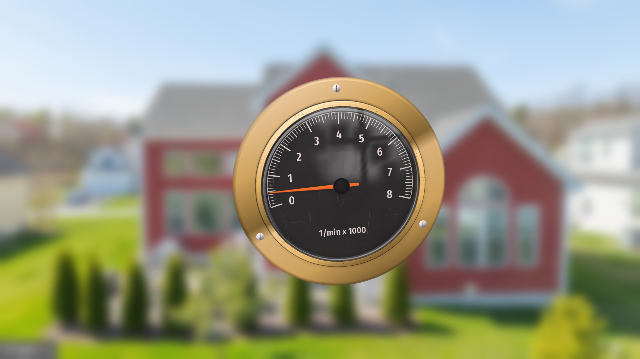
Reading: rpm 500
